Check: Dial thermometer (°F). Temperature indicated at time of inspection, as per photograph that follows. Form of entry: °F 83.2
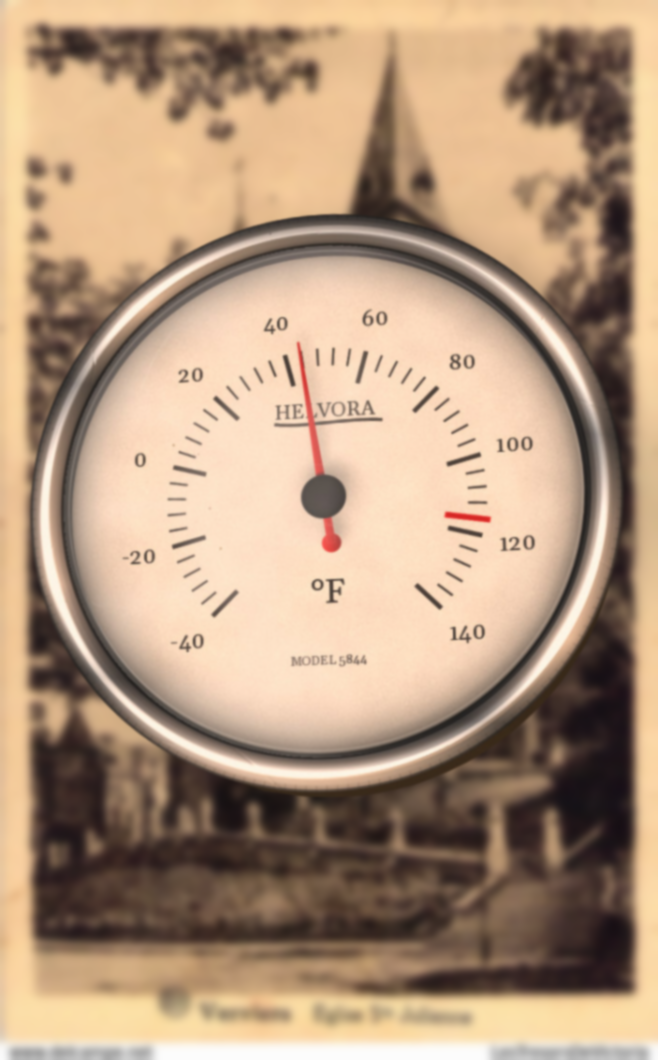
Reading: °F 44
